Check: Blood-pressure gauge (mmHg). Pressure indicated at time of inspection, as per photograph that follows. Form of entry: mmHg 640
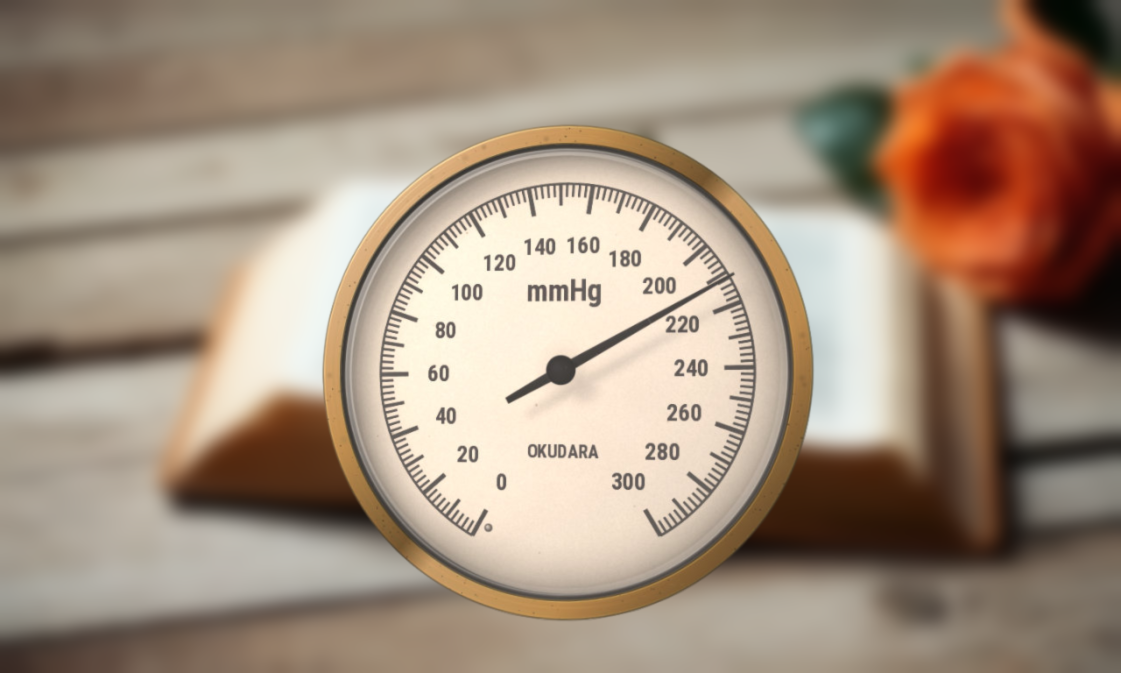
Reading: mmHg 212
